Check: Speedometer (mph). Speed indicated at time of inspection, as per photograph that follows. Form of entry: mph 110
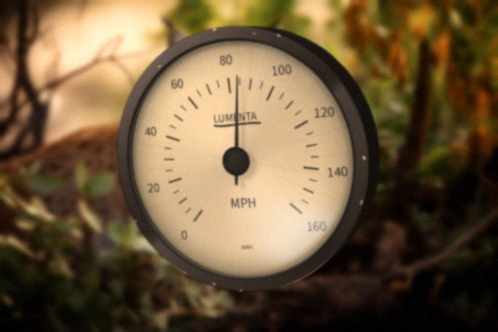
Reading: mph 85
